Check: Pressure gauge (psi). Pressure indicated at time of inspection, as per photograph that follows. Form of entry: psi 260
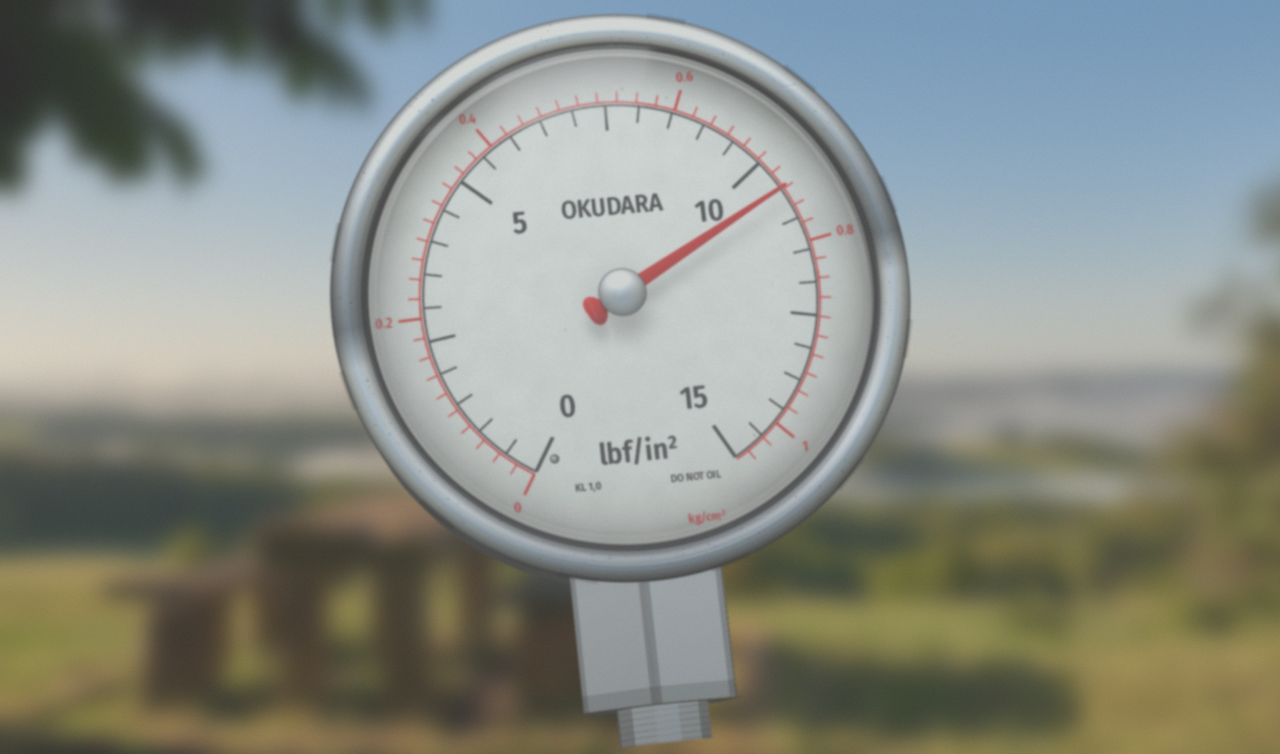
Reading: psi 10.5
